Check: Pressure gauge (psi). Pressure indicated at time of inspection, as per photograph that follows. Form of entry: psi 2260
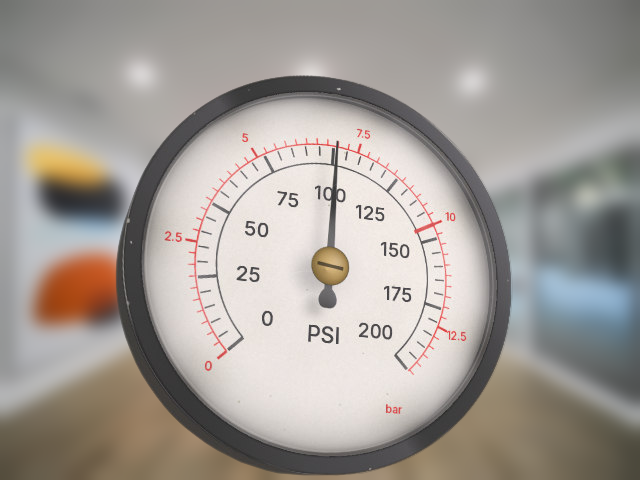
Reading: psi 100
